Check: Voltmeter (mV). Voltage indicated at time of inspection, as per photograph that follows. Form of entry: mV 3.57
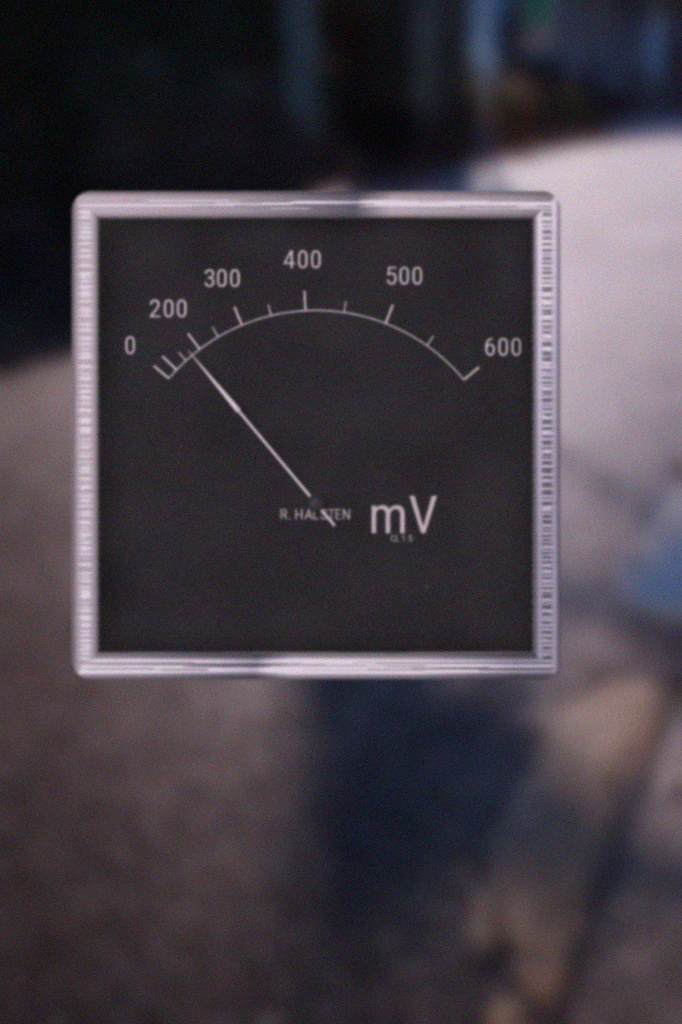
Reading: mV 175
